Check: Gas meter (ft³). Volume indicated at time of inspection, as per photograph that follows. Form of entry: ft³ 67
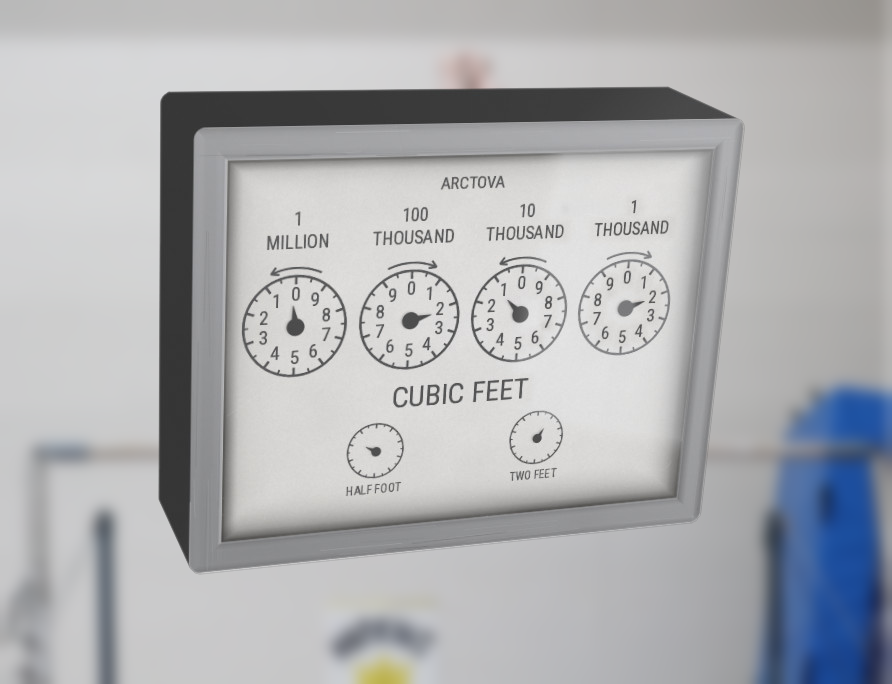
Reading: ft³ 21200
